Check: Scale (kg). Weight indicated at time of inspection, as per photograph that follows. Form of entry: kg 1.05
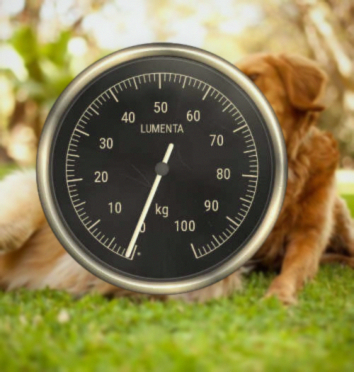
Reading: kg 1
